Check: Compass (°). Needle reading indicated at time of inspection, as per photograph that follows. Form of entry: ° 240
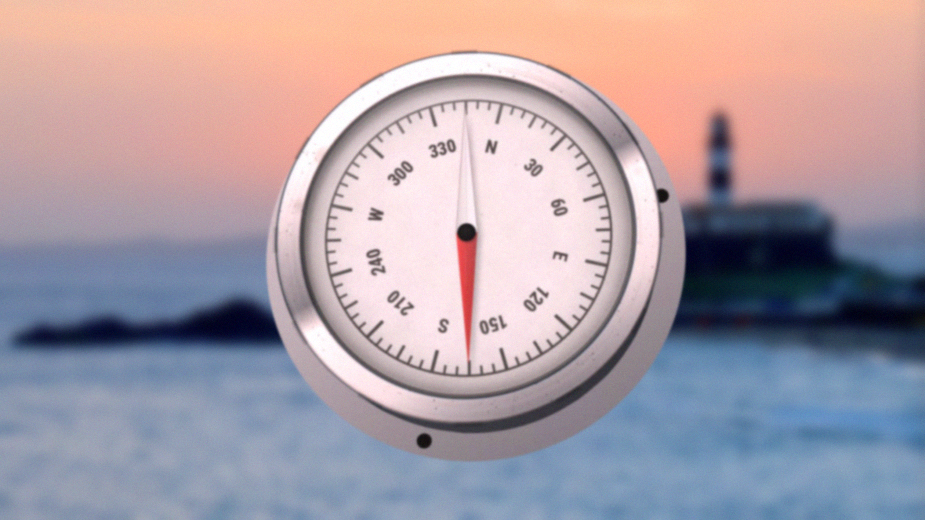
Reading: ° 165
